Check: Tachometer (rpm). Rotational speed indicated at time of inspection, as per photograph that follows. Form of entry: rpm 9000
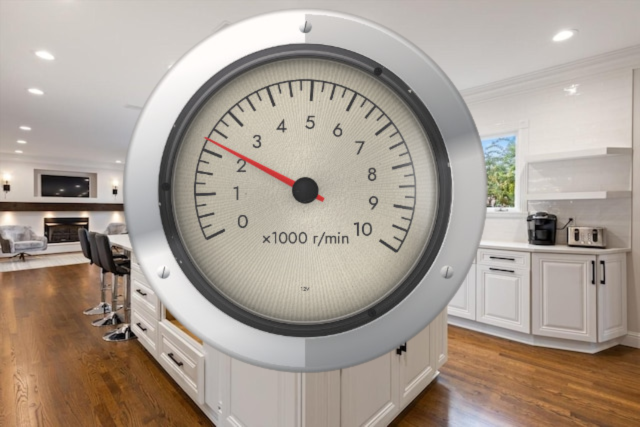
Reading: rpm 2250
